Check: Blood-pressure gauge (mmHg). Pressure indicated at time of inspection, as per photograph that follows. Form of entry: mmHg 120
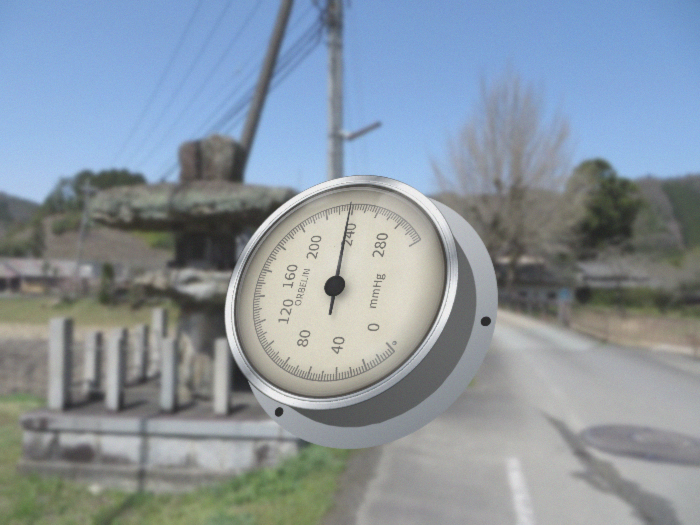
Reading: mmHg 240
